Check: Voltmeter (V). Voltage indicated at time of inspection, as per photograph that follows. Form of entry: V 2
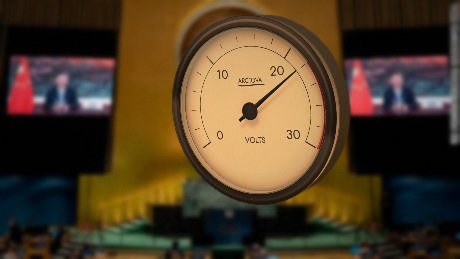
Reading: V 22
